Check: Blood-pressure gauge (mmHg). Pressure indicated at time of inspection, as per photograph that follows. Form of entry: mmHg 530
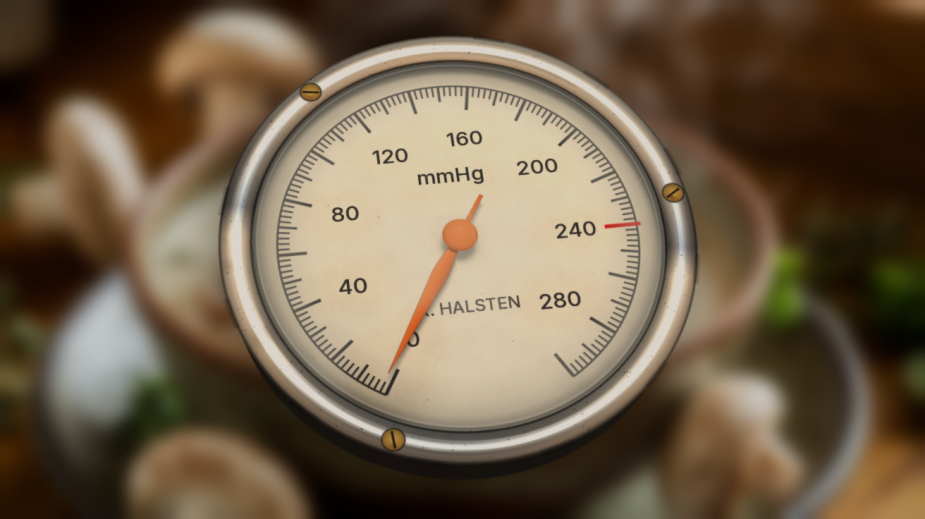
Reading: mmHg 2
